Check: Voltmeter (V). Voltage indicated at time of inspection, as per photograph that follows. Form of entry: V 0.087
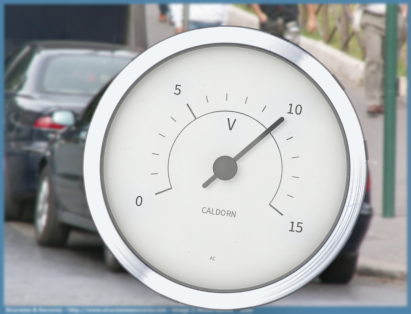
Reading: V 10
